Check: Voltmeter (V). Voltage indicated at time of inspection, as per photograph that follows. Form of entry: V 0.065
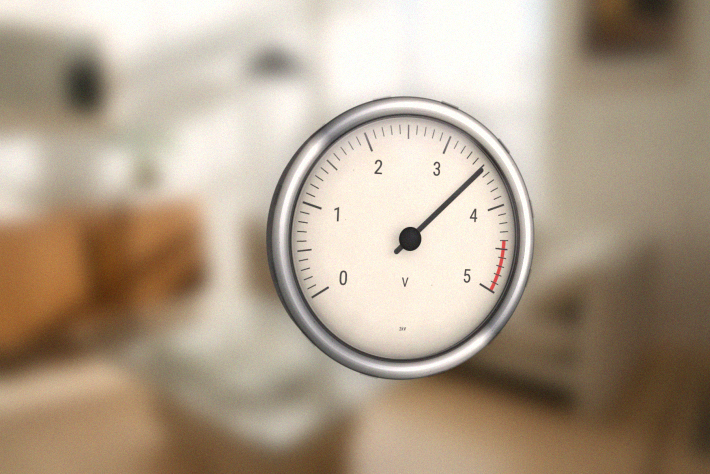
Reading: V 3.5
